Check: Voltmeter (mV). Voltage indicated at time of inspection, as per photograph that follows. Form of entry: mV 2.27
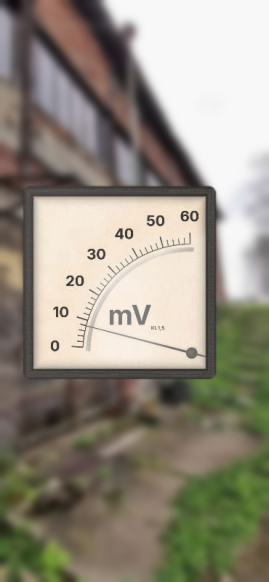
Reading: mV 8
